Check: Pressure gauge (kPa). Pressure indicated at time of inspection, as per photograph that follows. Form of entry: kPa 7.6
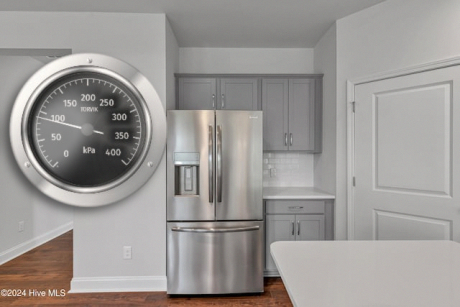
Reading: kPa 90
